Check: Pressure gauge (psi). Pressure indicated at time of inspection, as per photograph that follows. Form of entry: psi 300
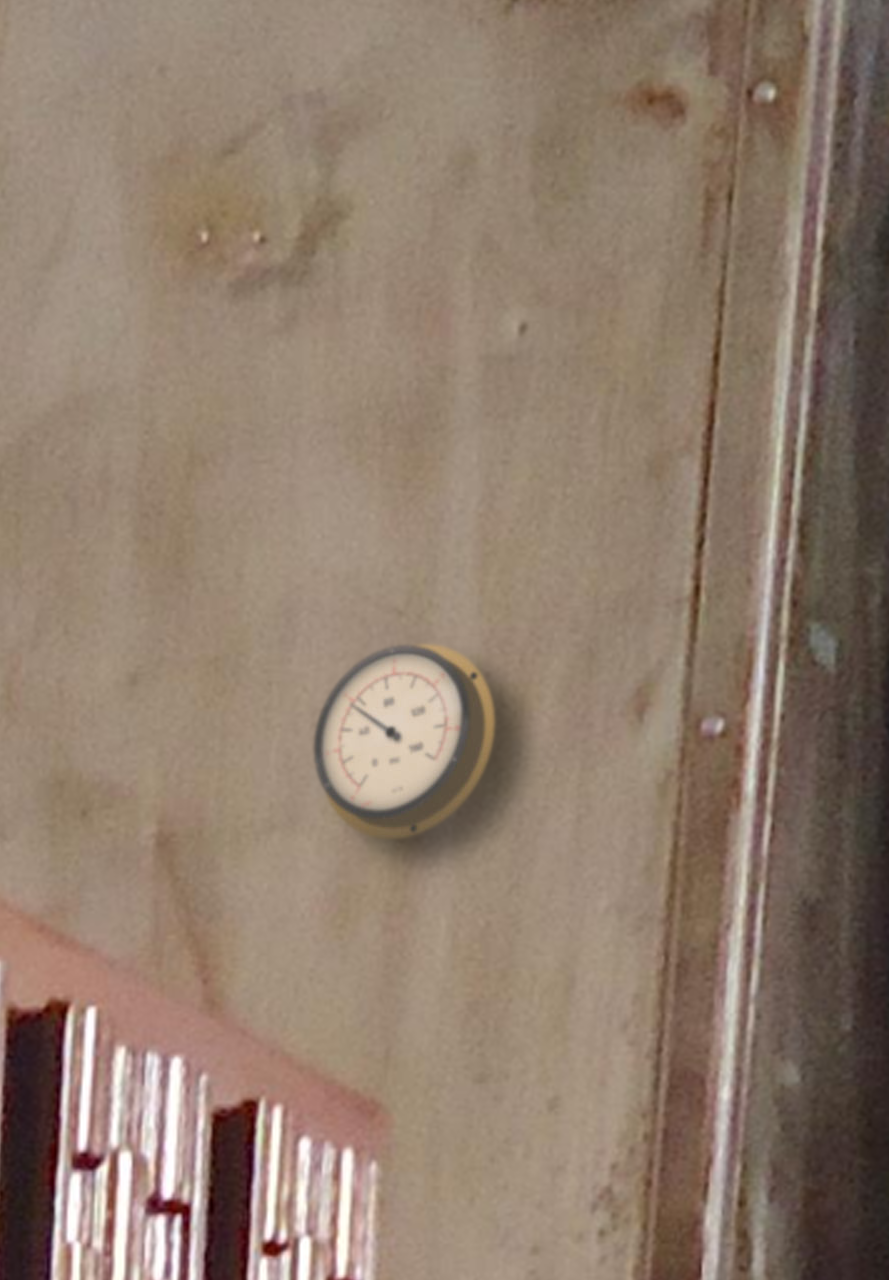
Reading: psi 55
